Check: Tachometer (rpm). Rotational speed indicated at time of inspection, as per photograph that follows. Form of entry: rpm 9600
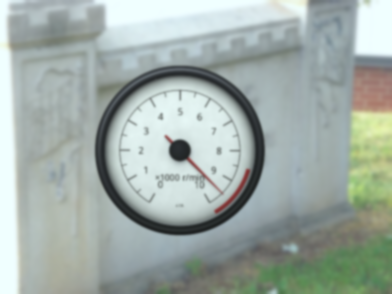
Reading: rpm 9500
